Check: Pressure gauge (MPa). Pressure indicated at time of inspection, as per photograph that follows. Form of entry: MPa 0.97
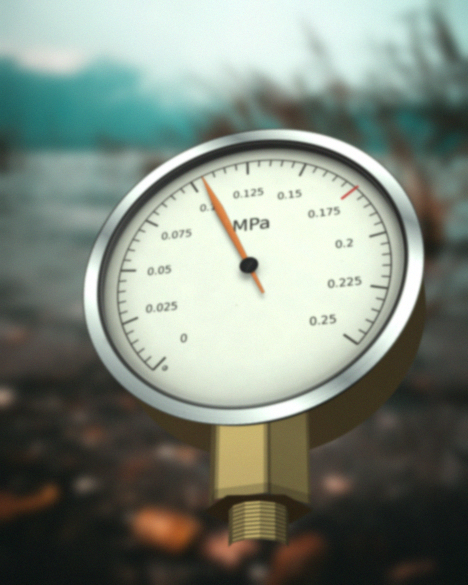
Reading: MPa 0.105
